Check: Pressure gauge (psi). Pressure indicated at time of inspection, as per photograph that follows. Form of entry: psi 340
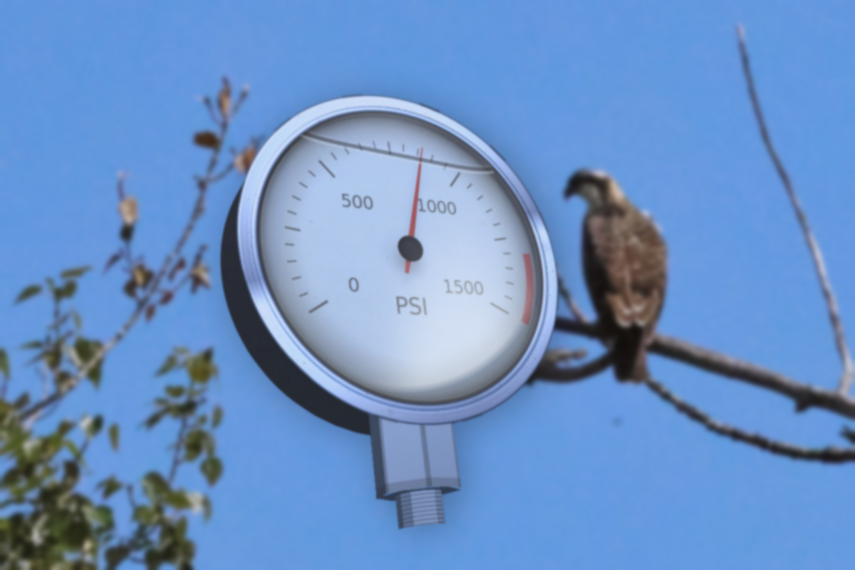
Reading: psi 850
